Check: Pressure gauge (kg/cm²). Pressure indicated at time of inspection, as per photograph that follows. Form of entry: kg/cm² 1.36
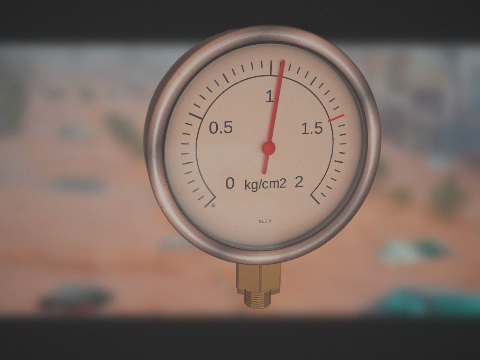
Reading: kg/cm² 1.05
